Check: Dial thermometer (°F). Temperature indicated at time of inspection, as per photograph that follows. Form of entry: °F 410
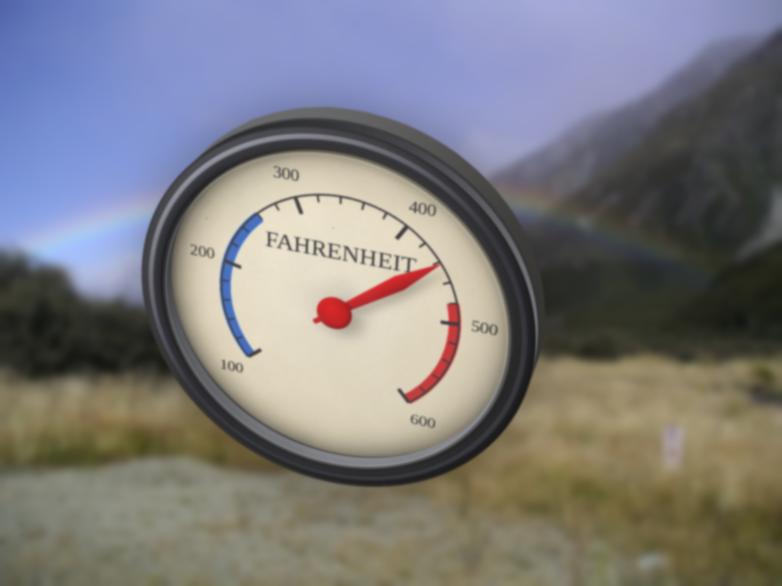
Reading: °F 440
